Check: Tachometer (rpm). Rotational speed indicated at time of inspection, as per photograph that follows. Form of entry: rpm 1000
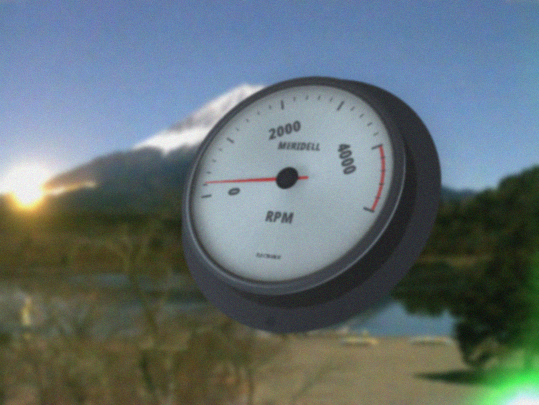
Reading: rpm 200
